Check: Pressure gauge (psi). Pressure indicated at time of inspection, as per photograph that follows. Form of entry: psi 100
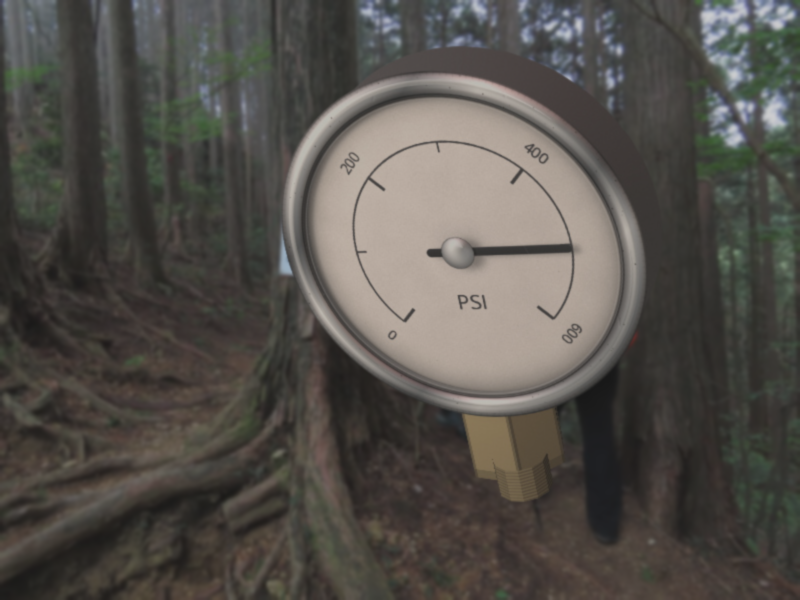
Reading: psi 500
